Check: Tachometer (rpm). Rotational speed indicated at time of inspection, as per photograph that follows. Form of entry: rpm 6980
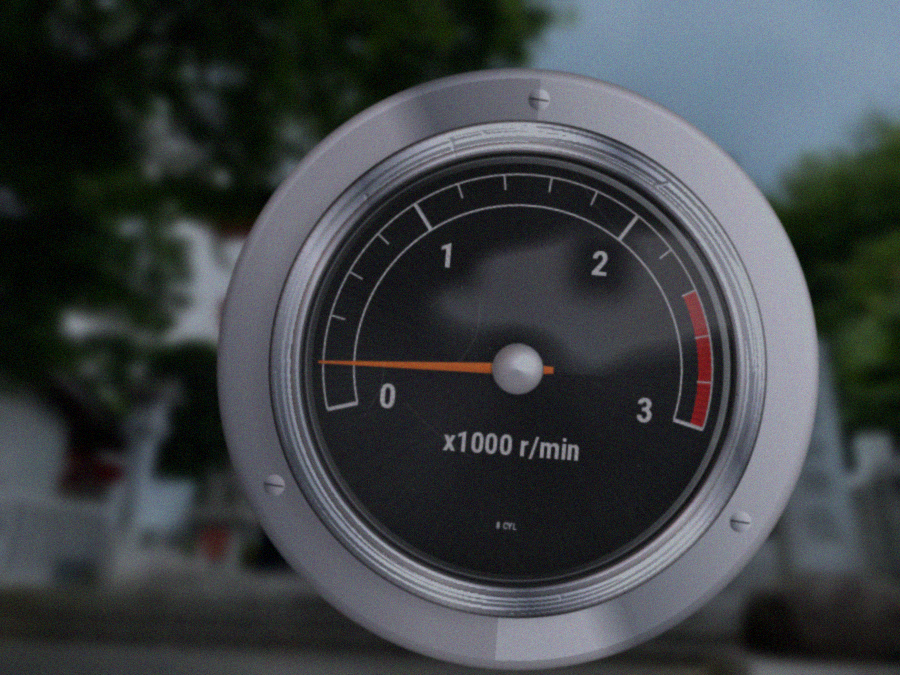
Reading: rpm 200
